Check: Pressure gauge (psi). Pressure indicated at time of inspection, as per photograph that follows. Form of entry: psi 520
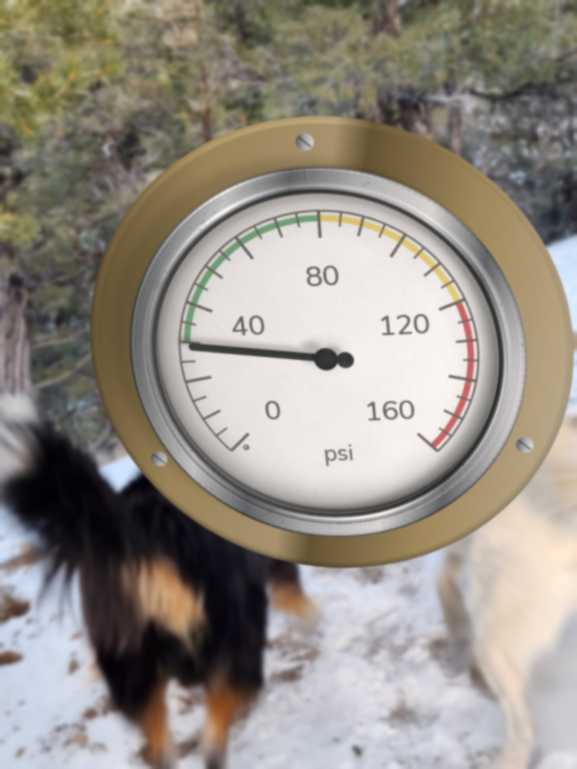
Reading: psi 30
